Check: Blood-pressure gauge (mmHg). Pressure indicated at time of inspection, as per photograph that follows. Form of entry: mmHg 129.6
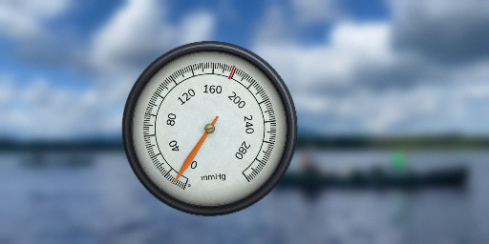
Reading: mmHg 10
